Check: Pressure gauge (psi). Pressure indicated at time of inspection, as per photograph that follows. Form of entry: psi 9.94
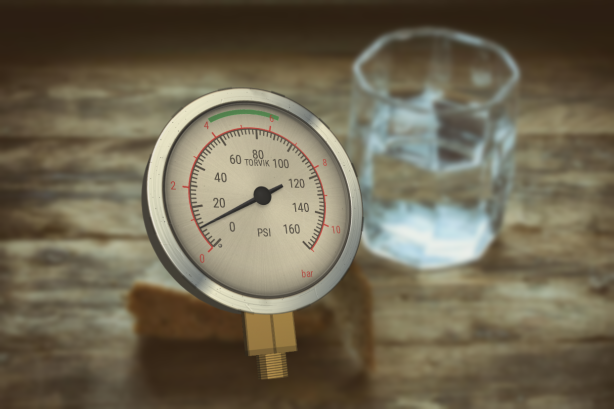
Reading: psi 10
